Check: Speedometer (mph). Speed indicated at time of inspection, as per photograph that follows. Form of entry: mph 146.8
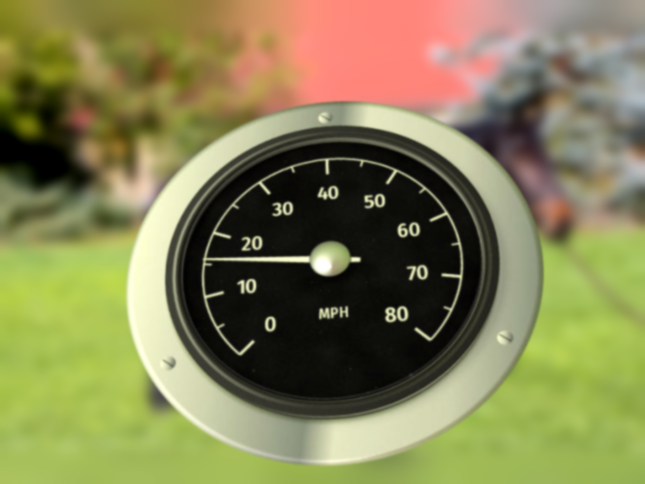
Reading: mph 15
